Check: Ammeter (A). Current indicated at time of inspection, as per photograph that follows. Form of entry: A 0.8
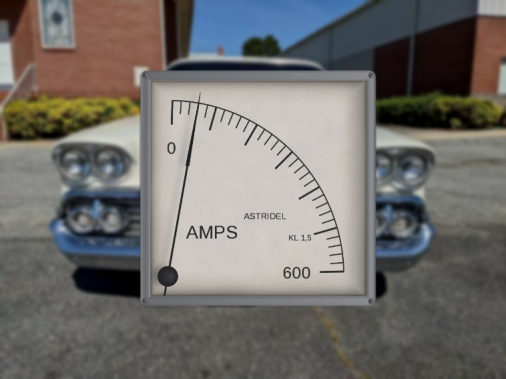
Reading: A 60
